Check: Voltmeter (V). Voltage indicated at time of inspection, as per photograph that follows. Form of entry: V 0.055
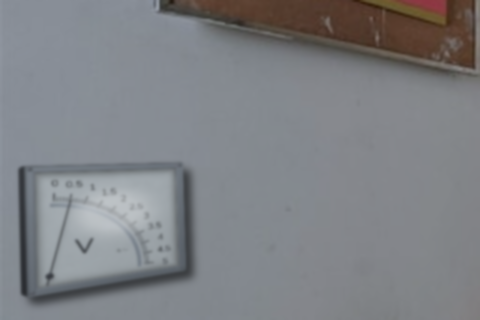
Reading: V 0.5
